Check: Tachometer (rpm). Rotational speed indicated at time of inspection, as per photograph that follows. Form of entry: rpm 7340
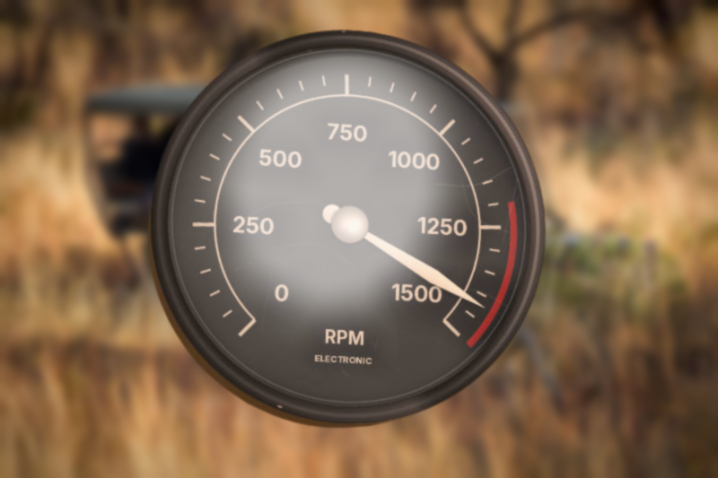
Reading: rpm 1425
